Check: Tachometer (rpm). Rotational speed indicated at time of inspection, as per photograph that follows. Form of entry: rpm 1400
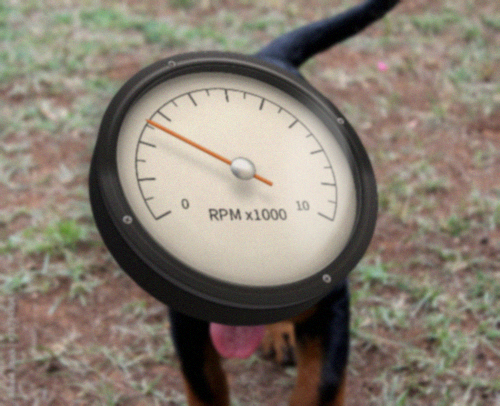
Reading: rpm 2500
